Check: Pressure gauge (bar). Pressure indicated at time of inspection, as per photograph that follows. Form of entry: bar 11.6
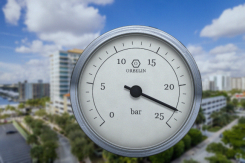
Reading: bar 23
